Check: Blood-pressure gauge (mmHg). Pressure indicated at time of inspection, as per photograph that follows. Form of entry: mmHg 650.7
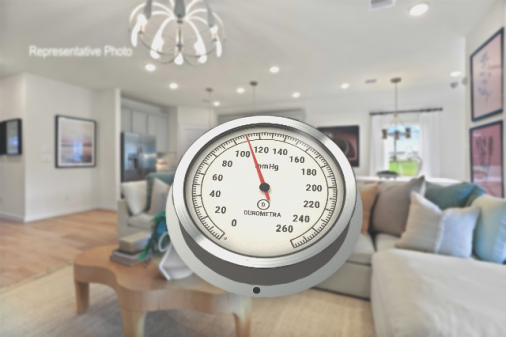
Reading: mmHg 110
